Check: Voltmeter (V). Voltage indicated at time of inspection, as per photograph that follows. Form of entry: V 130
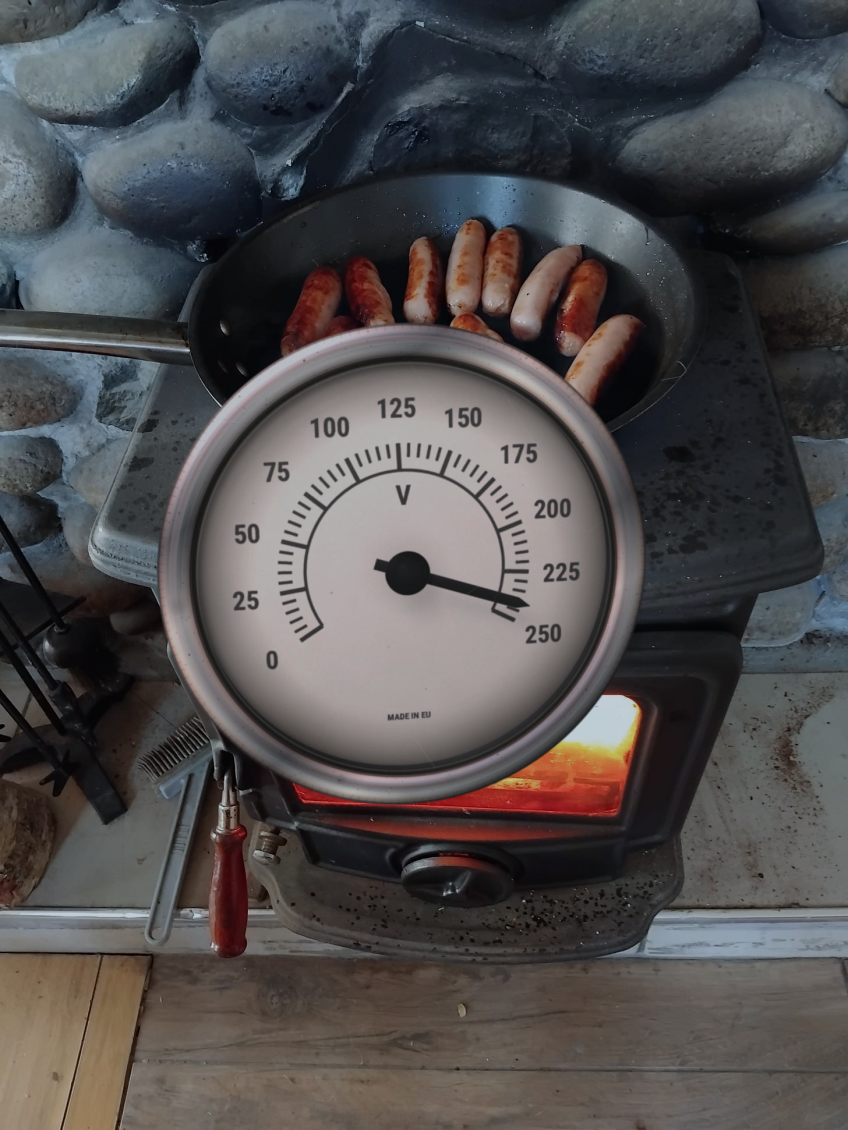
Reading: V 240
